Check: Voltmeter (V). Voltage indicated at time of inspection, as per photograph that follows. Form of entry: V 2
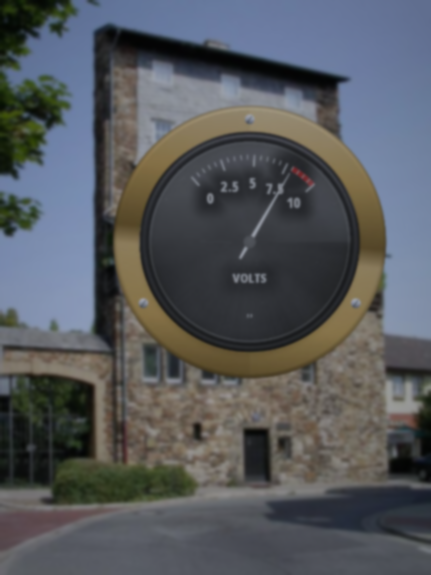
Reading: V 8
